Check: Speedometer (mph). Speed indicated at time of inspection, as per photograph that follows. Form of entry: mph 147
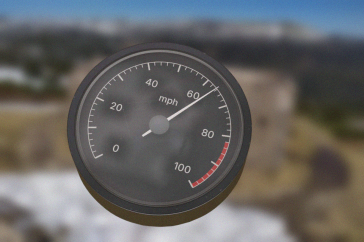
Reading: mph 64
